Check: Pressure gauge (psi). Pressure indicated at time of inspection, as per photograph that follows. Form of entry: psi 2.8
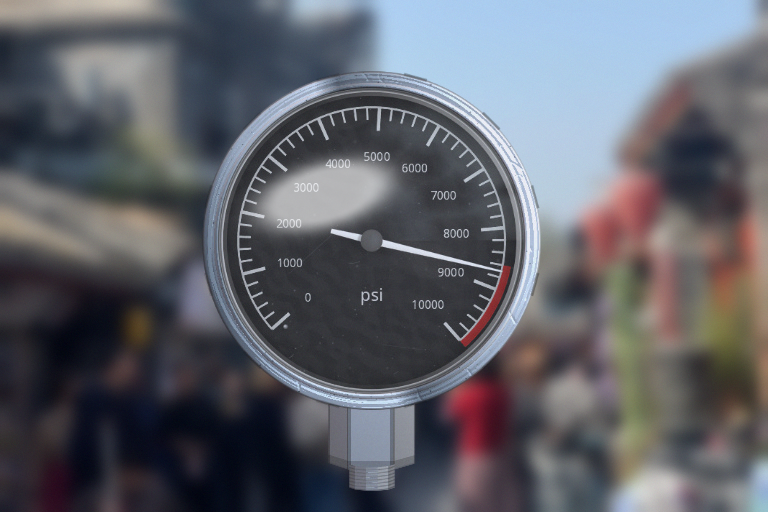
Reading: psi 8700
